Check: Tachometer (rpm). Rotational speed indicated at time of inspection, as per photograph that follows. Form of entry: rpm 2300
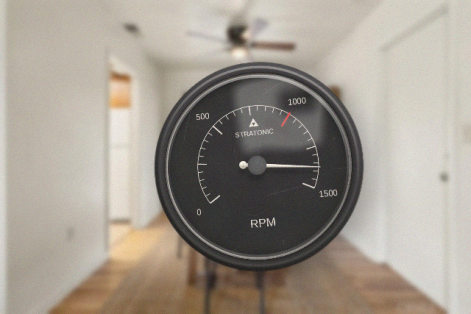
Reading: rpm 1375
